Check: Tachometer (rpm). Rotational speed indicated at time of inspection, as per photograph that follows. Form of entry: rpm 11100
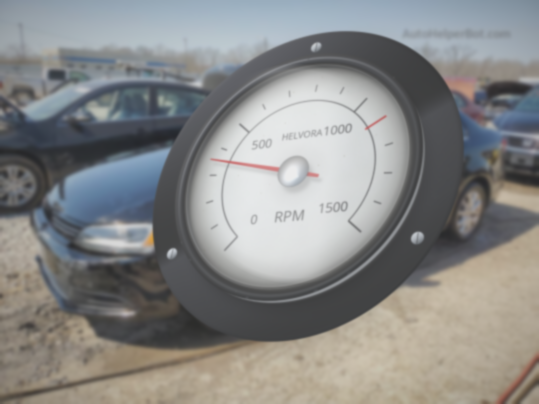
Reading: rpm 350
